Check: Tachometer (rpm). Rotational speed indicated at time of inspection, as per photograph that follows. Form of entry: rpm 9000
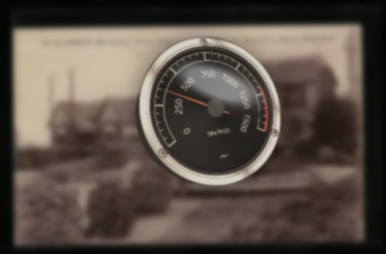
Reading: rpm 350
